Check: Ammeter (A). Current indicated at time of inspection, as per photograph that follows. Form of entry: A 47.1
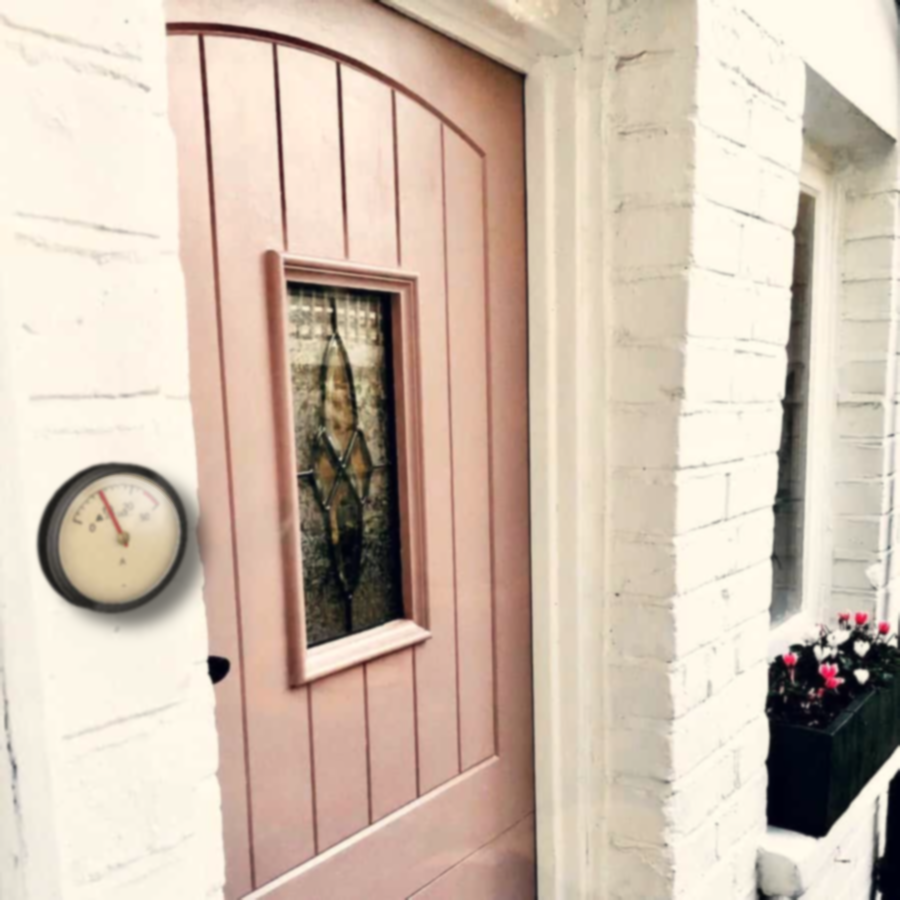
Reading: A 10
